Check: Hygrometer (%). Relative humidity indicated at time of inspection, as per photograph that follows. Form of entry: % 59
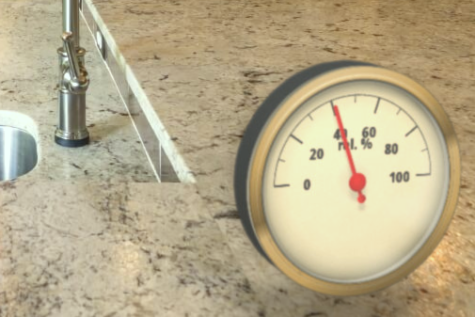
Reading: % 40
